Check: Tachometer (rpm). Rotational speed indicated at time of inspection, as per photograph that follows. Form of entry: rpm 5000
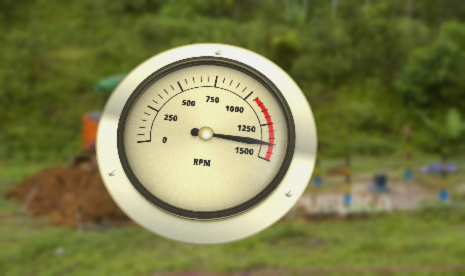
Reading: rpm 1400
